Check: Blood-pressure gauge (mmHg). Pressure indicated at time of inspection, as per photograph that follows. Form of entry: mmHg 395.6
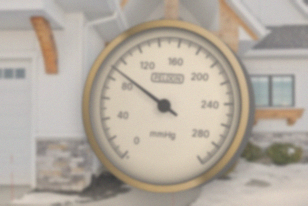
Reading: mmHg 90
